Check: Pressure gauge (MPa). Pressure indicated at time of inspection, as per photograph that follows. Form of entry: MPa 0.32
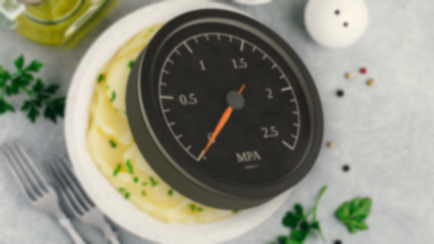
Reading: MPa 0
